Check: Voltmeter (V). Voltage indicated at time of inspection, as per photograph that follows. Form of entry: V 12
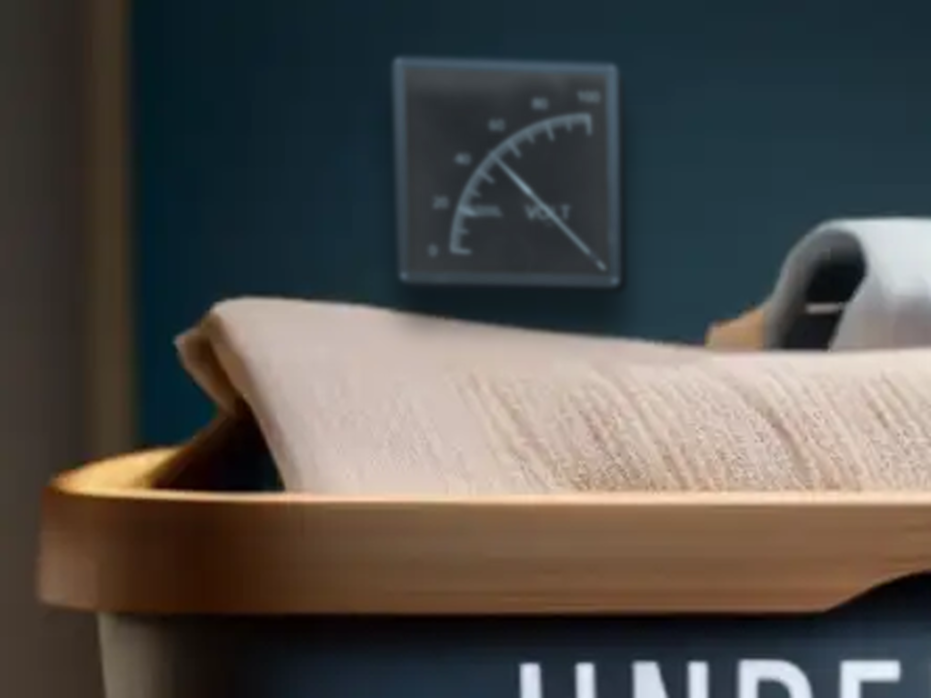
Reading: V 50
